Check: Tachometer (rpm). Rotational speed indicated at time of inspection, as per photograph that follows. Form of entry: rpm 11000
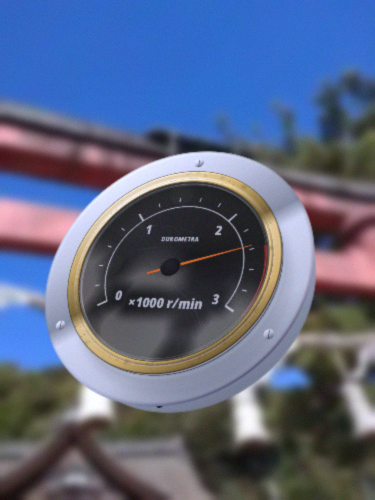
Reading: rpm 2400
